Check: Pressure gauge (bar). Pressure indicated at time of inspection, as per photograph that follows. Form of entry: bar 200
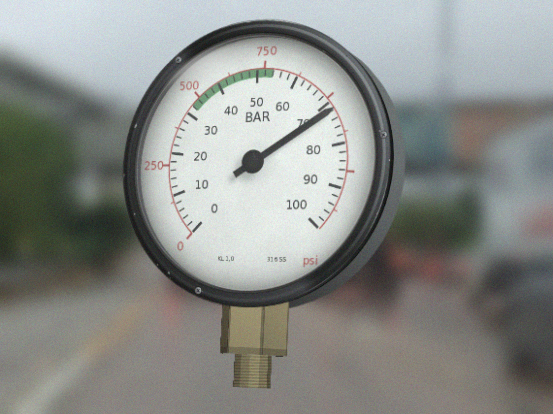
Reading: bar 72
